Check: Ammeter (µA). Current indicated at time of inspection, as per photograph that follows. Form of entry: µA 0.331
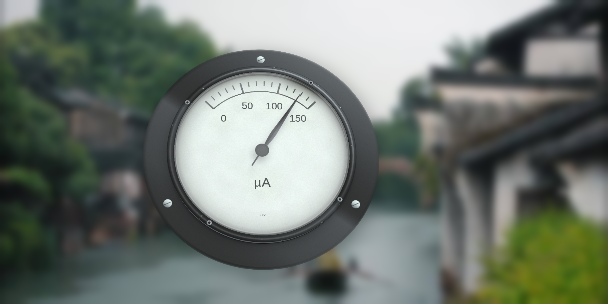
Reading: µA 130
